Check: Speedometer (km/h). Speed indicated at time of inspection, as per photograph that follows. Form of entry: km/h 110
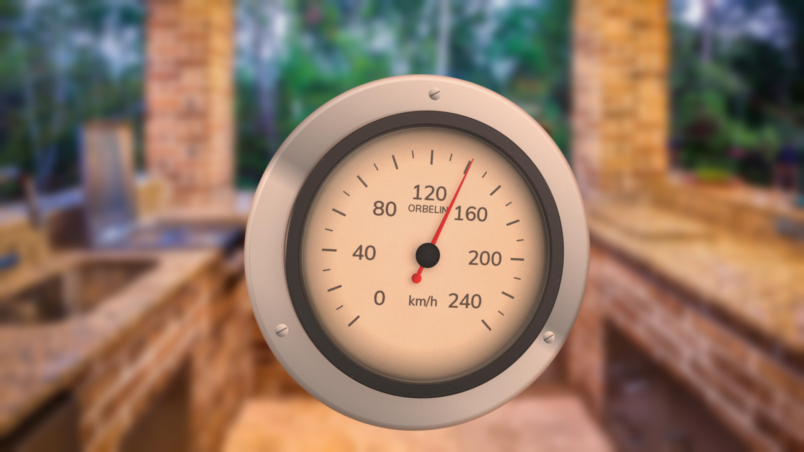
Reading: km/h 140
